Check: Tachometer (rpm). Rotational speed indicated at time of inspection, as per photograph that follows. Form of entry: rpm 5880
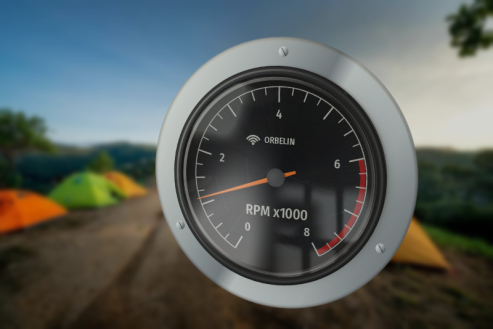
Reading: rpm 1125
